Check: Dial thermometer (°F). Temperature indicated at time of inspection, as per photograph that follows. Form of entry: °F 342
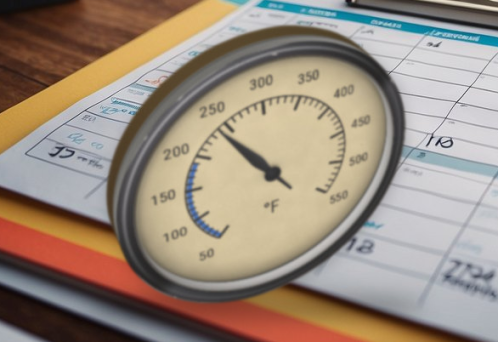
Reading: °F 240
